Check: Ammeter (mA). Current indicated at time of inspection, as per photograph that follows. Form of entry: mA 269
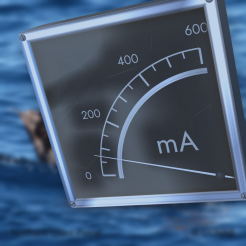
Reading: mA 75
